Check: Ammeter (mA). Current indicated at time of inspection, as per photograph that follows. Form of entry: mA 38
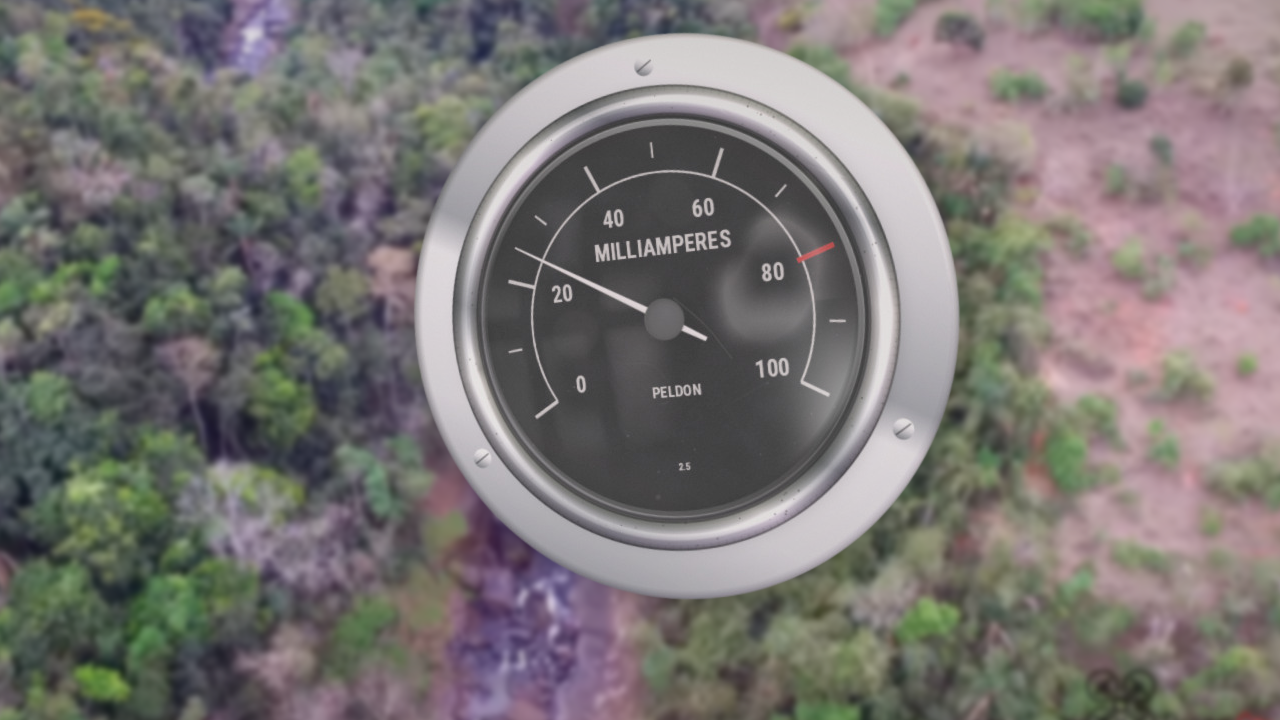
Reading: mA 25
